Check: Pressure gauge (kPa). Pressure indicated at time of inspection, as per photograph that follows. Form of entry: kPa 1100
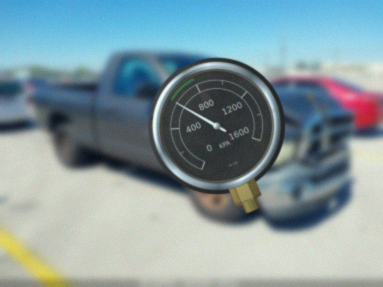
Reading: kPa 600
